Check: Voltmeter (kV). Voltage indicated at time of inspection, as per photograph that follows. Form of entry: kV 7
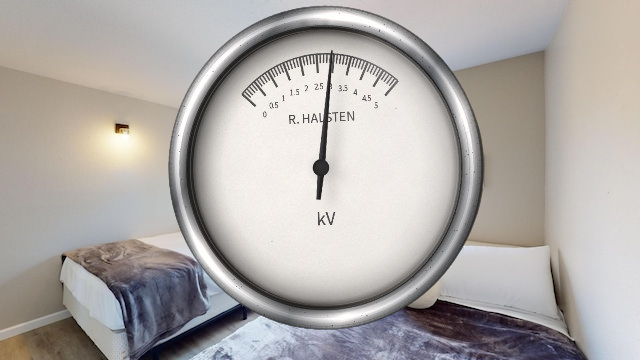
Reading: kV 3
